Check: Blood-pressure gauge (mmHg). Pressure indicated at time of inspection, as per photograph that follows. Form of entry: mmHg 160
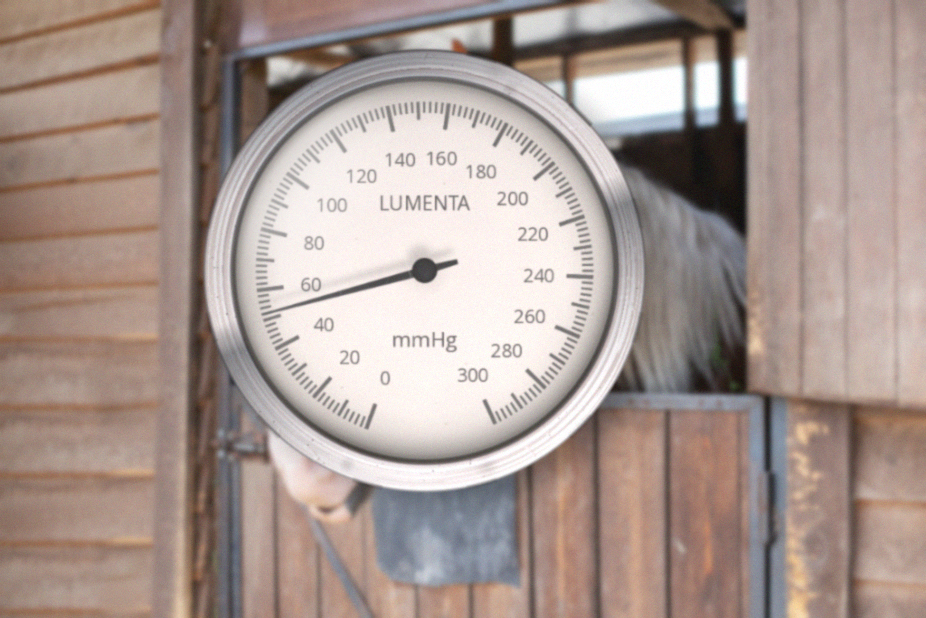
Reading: mmHg 52
